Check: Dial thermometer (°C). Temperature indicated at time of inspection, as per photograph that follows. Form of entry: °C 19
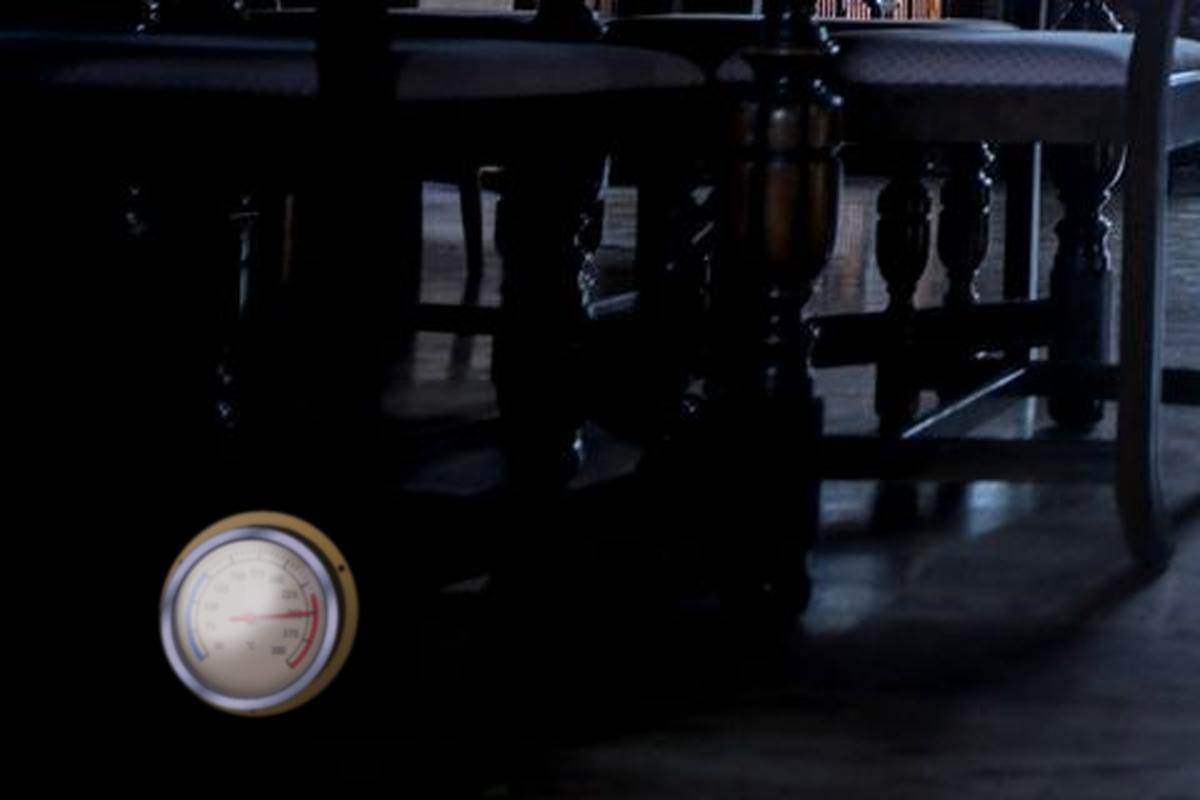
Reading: °C 250
